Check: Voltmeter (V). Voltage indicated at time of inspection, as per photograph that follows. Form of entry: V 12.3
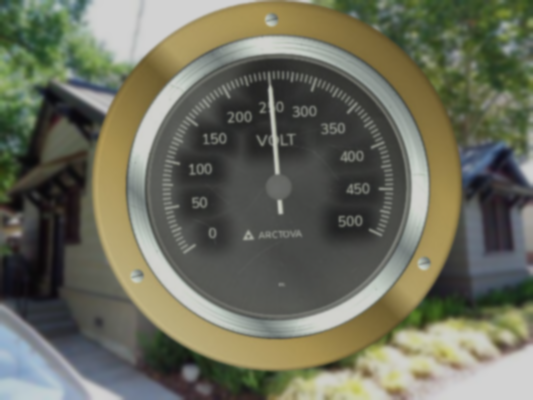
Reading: V 250
